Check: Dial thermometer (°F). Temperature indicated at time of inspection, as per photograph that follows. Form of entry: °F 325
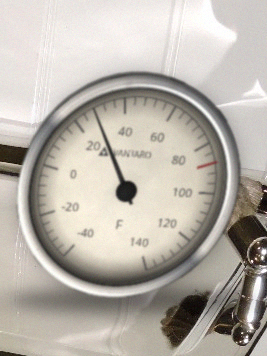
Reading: °F 28
